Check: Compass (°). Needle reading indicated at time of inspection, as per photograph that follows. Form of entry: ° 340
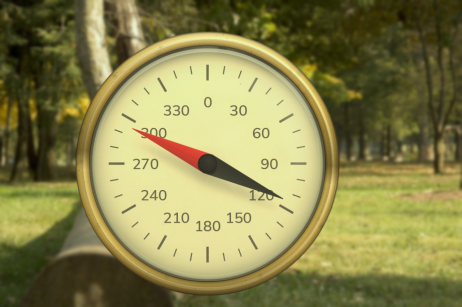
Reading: ° 295
